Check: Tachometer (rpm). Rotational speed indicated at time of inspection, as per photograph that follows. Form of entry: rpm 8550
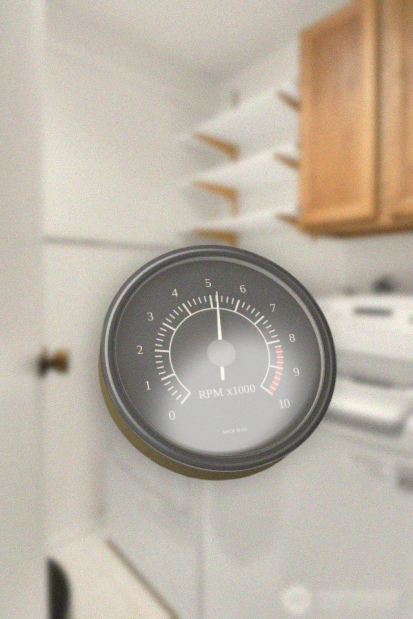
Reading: rpm 5200
